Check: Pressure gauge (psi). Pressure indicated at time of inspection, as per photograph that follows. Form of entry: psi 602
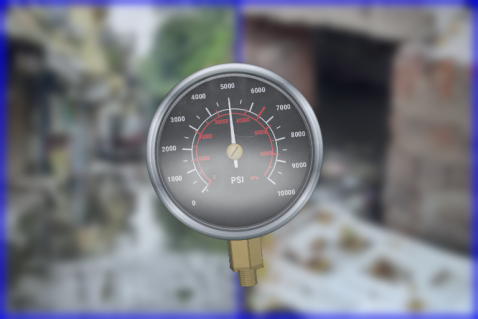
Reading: psi 5000
